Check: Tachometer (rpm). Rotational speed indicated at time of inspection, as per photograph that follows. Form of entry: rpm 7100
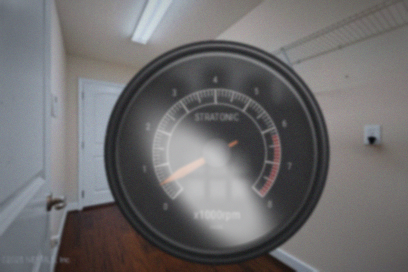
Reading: rpm 500
